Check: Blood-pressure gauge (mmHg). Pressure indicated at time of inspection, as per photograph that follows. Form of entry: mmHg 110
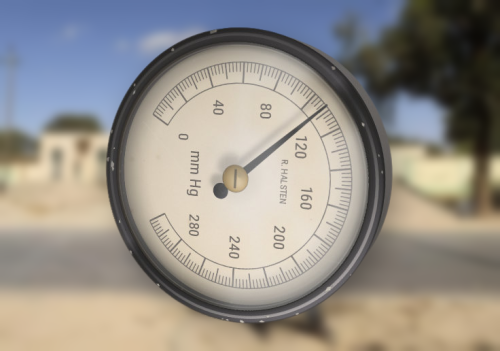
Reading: mmHg 108
